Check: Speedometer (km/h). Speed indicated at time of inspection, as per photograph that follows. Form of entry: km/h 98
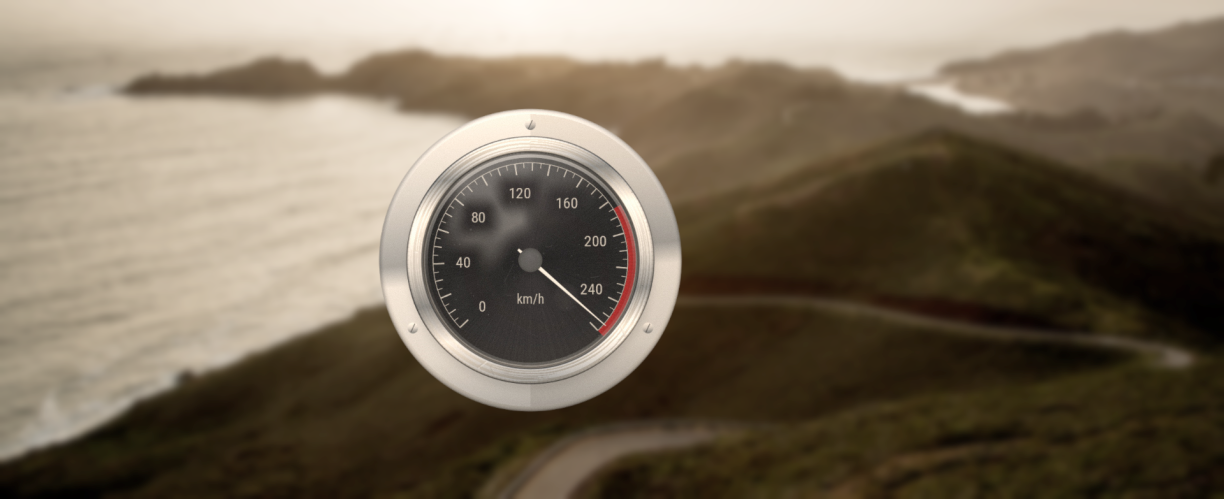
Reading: km/h 255
